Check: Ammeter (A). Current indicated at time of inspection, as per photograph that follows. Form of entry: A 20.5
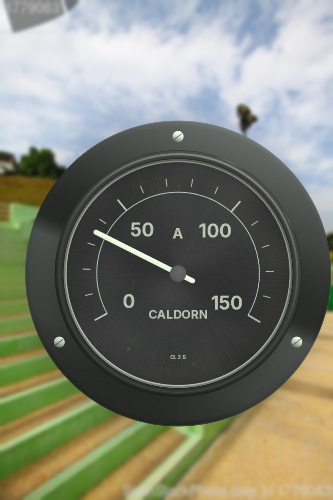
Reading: A 35
